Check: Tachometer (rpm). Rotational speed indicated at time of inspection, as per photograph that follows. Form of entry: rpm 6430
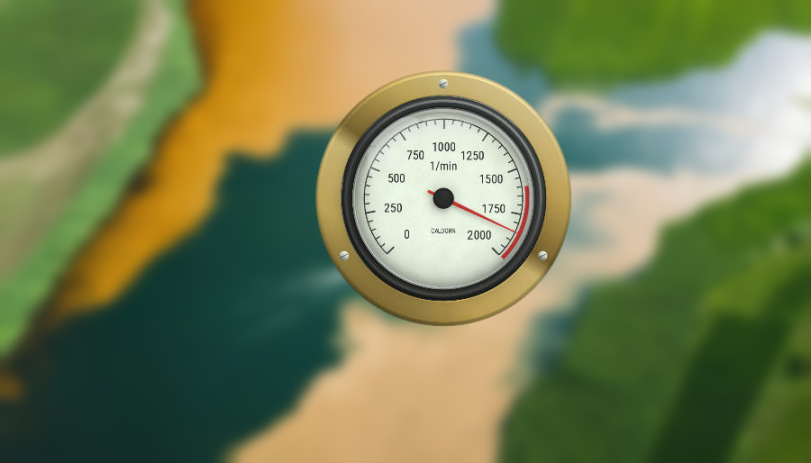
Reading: rpm 1850
